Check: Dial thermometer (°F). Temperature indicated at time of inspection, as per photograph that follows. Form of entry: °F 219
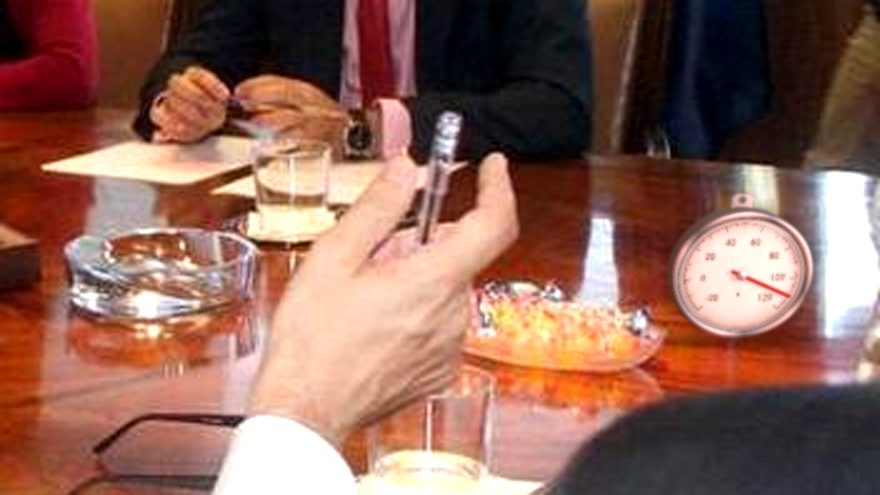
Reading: °F 110
